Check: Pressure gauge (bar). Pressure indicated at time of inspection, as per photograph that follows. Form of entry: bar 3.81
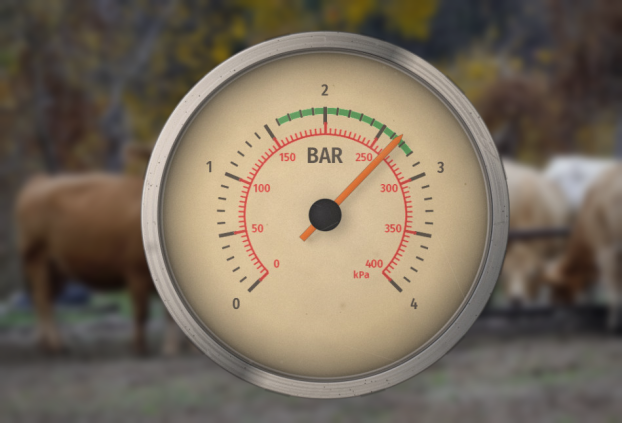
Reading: bar 2.65
